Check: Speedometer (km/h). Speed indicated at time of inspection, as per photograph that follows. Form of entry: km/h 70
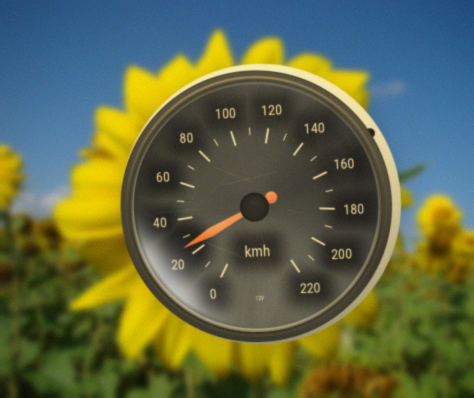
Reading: km/h 25
